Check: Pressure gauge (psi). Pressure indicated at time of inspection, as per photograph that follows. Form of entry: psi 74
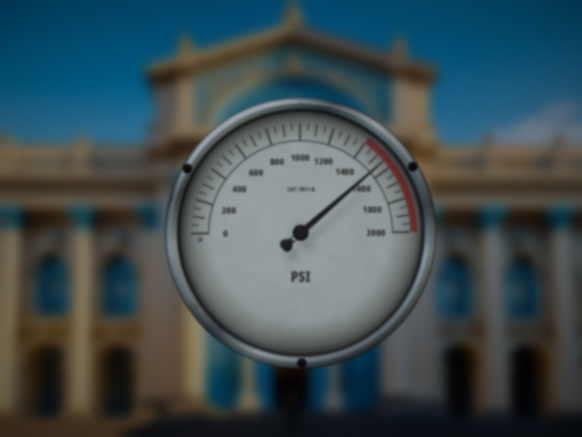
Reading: psi 1550
